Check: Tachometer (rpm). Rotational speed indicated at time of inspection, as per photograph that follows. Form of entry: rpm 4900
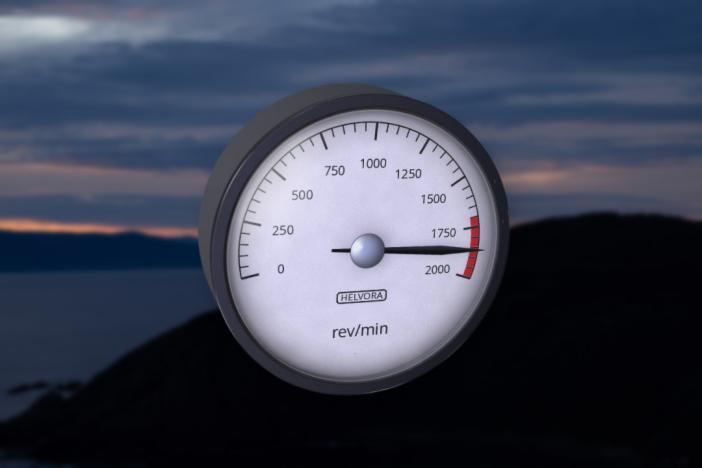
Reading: rpm 1850
